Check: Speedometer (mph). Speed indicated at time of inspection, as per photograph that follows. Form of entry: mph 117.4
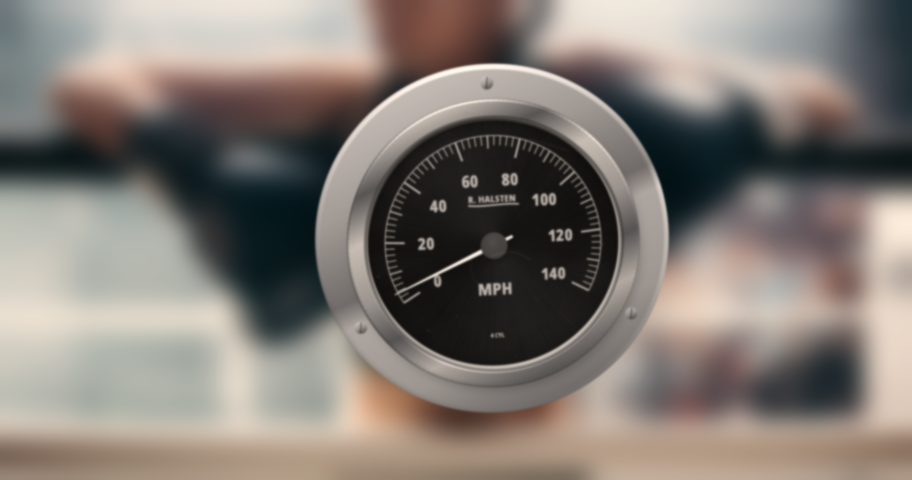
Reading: mph 4
